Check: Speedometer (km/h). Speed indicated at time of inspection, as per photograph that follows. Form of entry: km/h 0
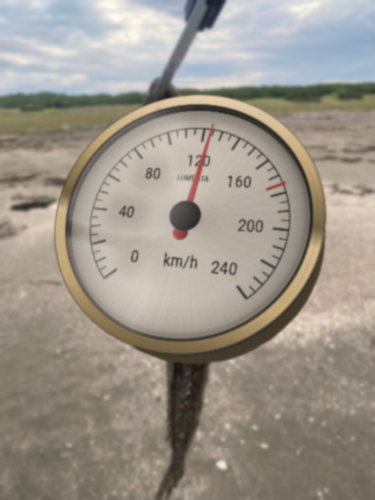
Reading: km/h 125
